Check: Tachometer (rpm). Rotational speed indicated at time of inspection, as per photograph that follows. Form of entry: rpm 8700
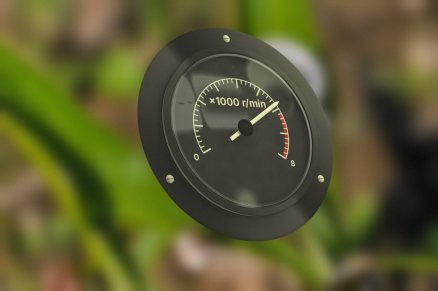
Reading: rpm 5800
